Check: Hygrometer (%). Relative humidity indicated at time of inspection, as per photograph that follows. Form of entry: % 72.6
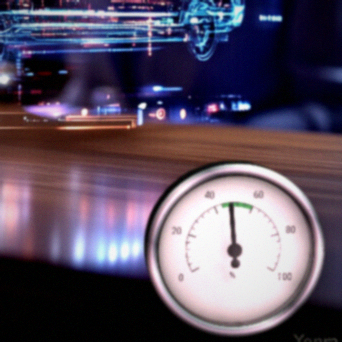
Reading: % 48
